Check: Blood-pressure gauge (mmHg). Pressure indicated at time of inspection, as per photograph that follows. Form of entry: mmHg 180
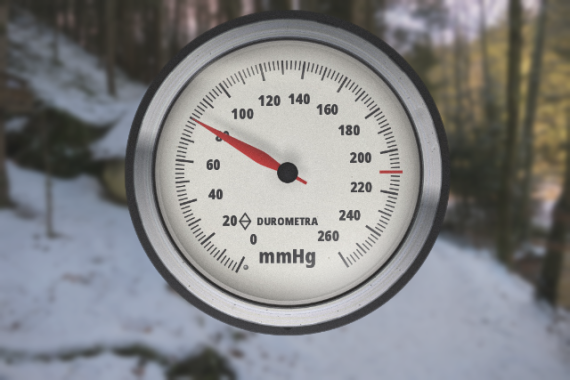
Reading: mmHg 80
